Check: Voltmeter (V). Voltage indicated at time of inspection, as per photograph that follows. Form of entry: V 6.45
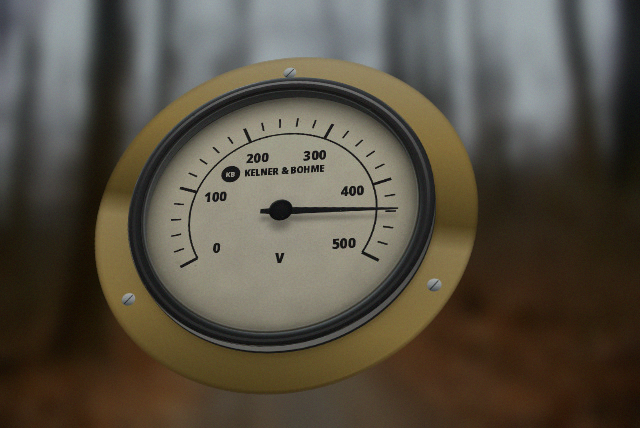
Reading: V 440
